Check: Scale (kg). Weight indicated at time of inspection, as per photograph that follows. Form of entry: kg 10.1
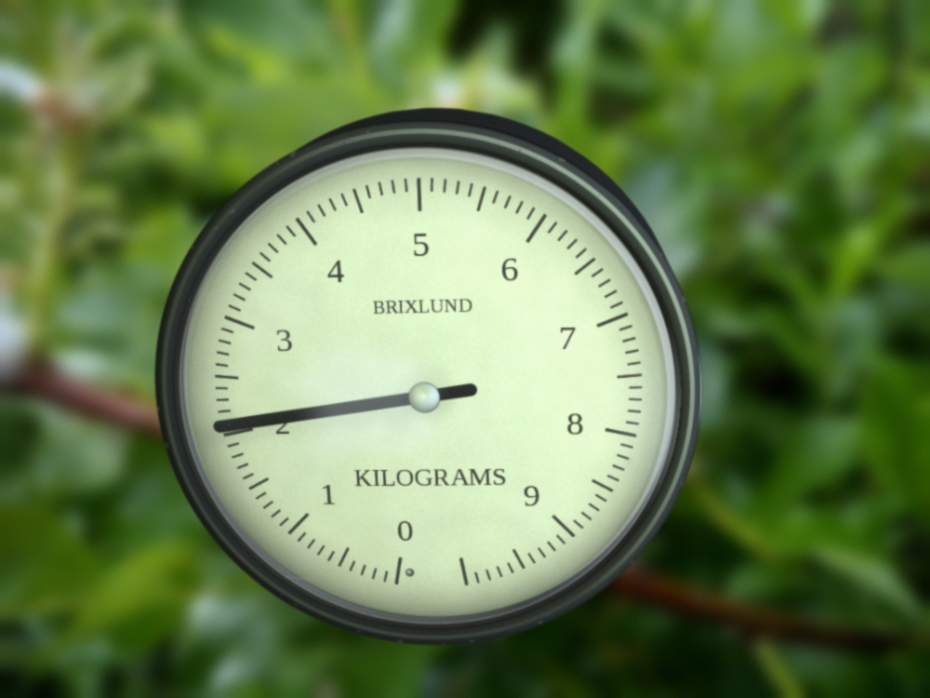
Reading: kg 2.1
